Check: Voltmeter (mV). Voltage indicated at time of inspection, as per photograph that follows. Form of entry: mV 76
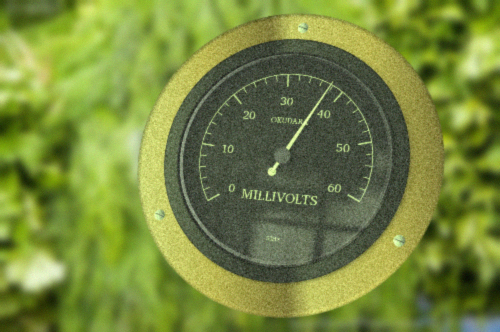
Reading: mV 38
